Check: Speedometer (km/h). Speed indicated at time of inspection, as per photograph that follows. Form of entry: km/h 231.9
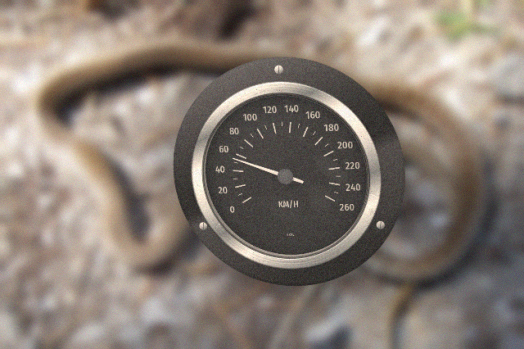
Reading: km/h 55
